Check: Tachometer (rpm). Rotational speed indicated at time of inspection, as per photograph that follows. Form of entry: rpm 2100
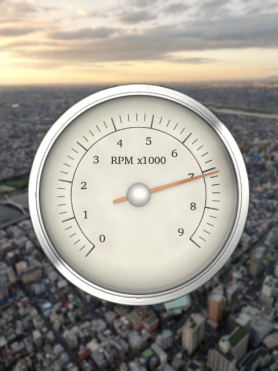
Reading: rpm 7100
